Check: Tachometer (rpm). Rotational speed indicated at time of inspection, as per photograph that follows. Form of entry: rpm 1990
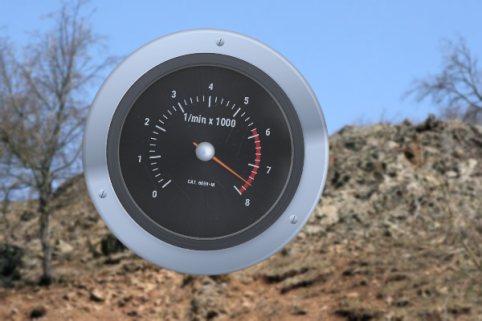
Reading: rpm 7600
